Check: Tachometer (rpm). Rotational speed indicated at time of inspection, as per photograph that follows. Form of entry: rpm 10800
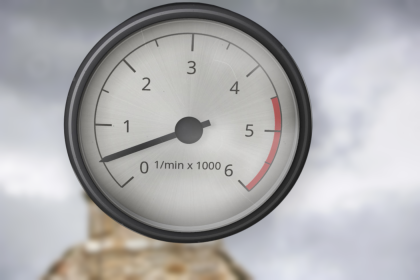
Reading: rpm 500
